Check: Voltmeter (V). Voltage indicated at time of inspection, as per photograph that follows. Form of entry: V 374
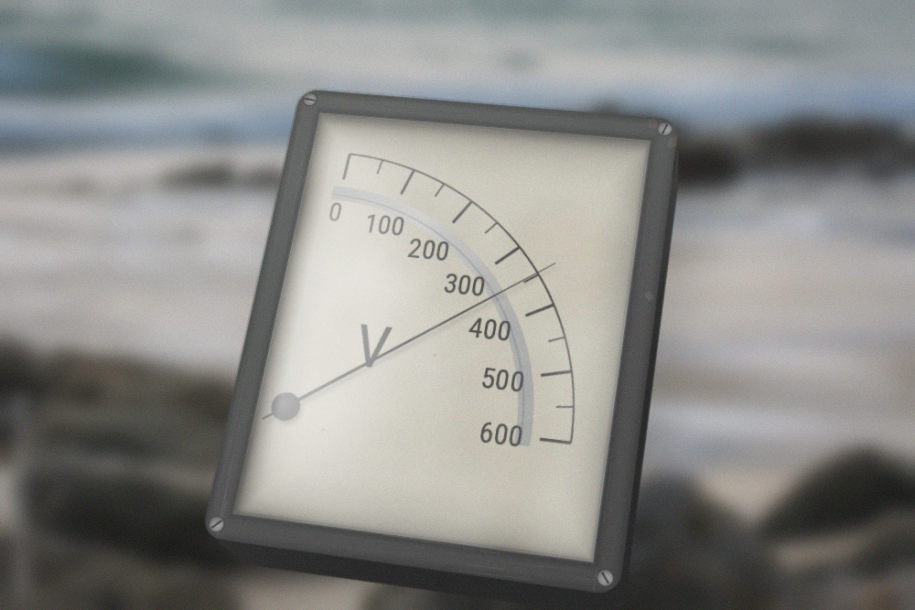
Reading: V 350
